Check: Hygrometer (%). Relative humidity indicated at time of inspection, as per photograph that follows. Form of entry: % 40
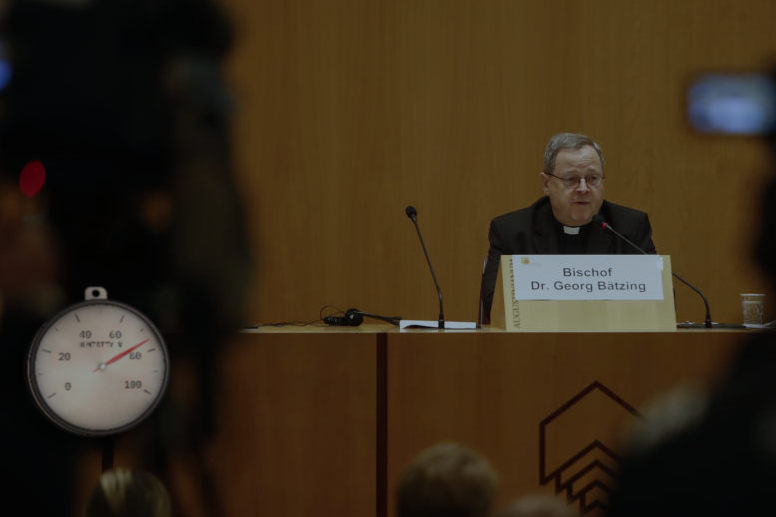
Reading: % 75
